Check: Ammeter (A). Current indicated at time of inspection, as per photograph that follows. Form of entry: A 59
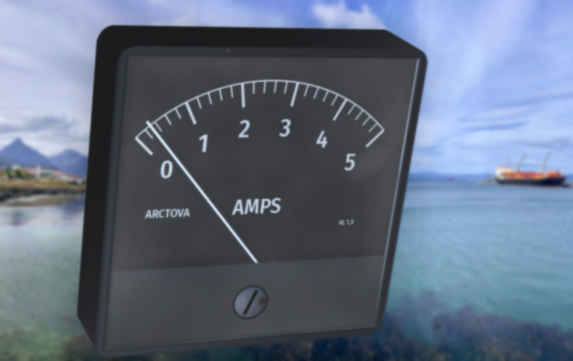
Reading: A 0.3
